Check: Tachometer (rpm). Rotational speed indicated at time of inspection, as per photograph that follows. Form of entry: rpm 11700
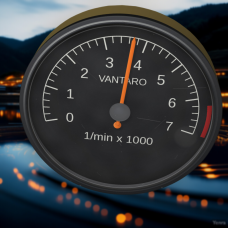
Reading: rpm 3700
